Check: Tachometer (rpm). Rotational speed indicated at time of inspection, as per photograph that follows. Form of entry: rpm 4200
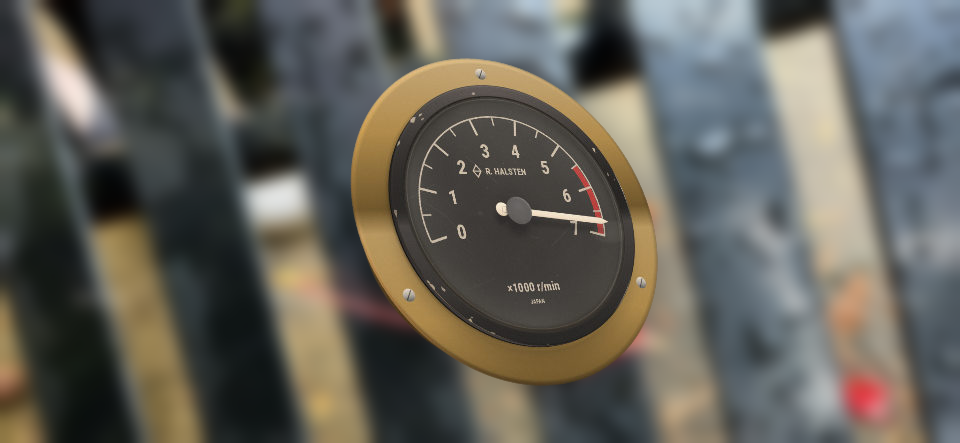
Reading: rpm 6750
